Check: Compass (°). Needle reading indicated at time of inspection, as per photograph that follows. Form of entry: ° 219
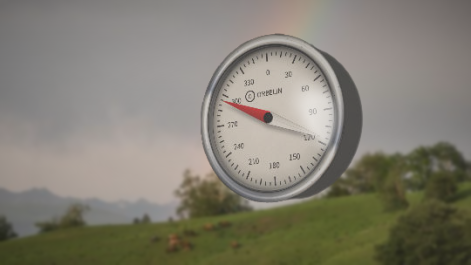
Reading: ° 295
